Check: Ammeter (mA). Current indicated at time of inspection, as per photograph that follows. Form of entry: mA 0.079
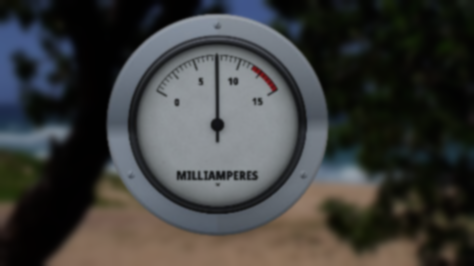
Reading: mA 7.5
